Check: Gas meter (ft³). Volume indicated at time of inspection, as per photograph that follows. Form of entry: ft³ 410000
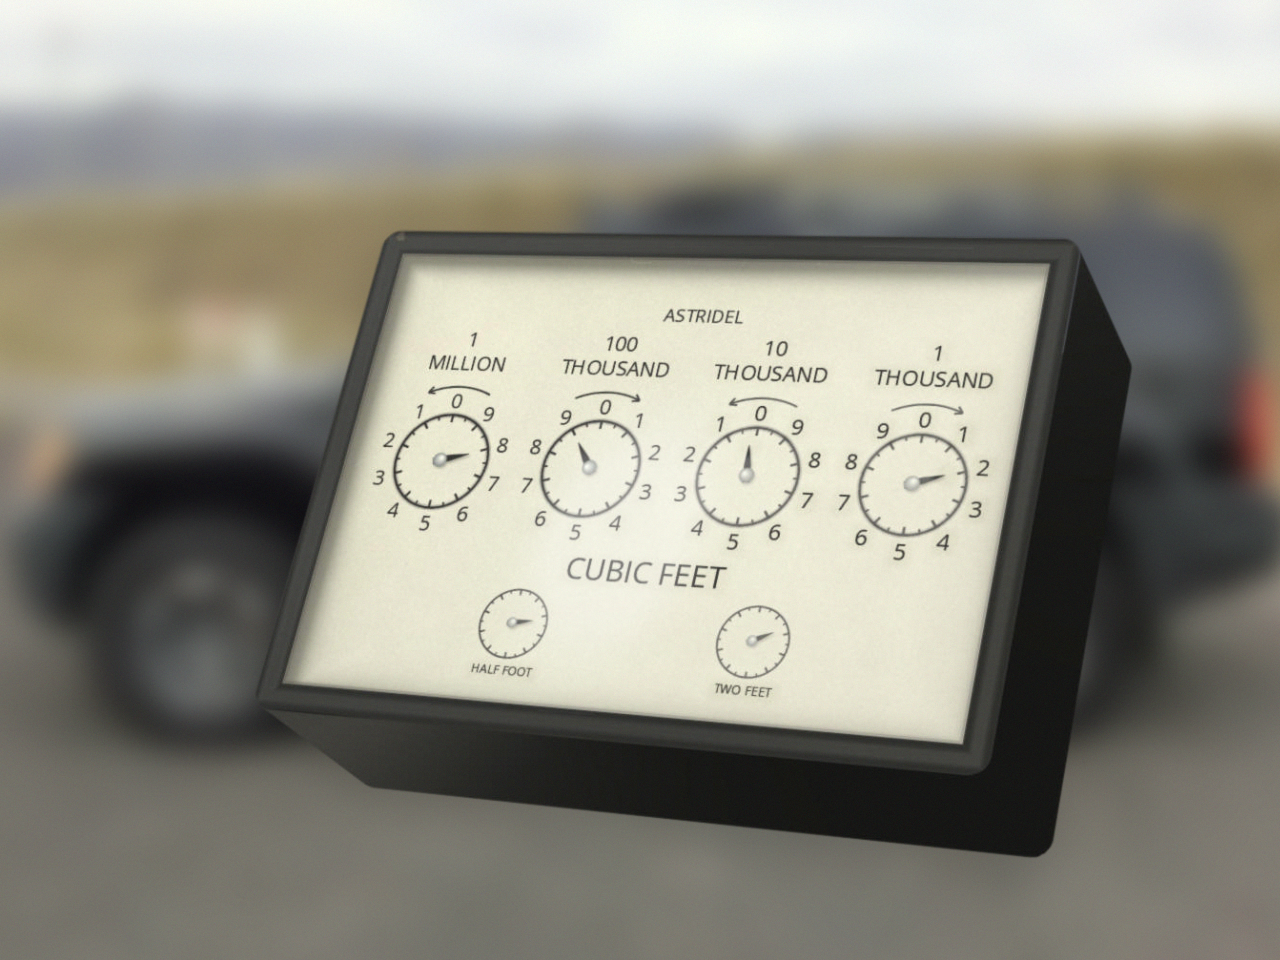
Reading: ft³ 790200
